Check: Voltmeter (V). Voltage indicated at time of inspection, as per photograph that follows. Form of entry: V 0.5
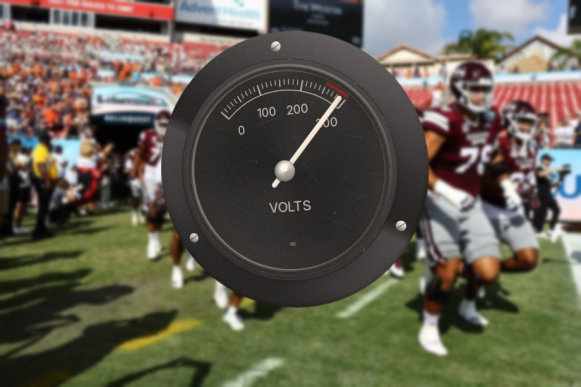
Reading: V 290
